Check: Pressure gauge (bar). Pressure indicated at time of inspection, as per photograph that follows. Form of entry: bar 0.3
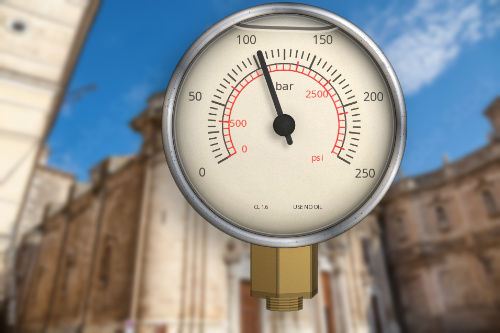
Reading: bar 105
